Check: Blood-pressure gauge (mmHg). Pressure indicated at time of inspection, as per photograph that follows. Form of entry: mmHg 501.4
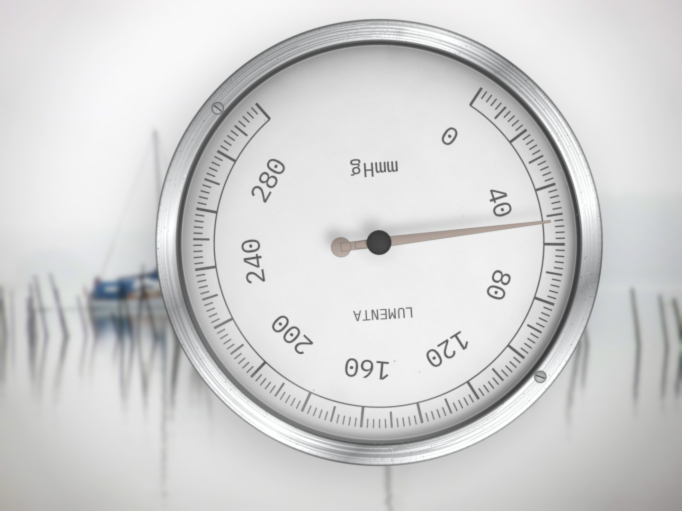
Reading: mmHg 52
